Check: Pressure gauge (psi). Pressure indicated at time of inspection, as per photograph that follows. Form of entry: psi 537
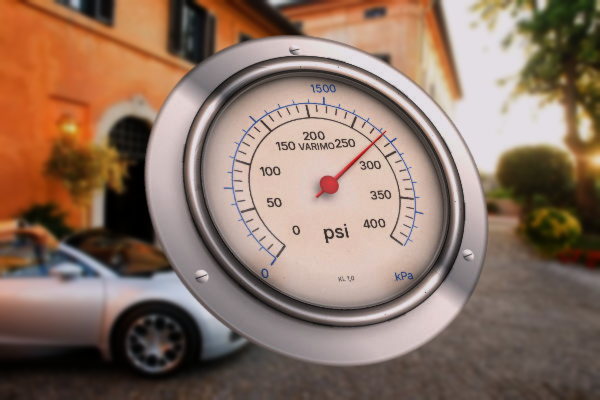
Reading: psi 280
